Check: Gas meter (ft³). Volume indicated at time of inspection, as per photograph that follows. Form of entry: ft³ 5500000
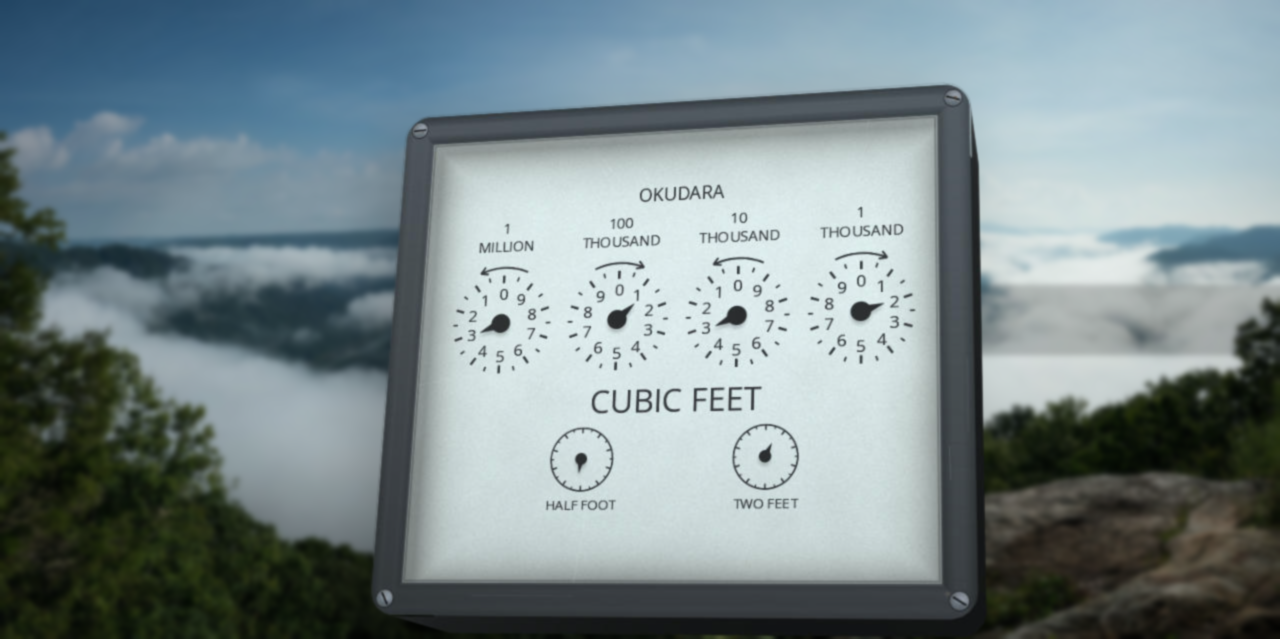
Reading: ft³ 313200
